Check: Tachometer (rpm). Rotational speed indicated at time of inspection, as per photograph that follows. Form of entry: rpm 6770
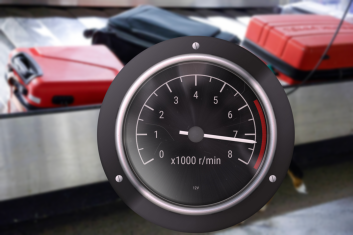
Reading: rpm 7250
